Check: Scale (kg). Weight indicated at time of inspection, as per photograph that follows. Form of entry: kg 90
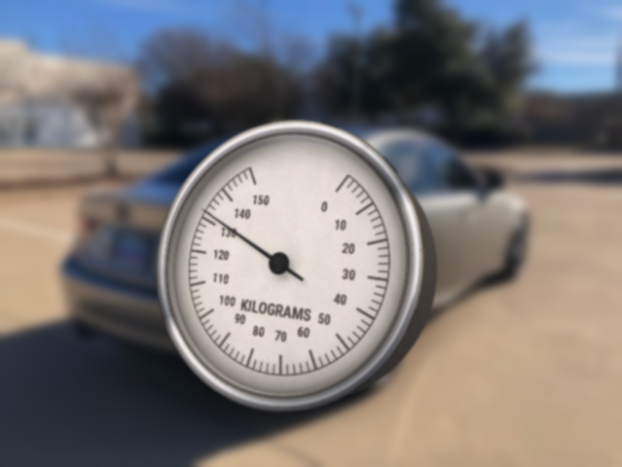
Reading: kg 132
